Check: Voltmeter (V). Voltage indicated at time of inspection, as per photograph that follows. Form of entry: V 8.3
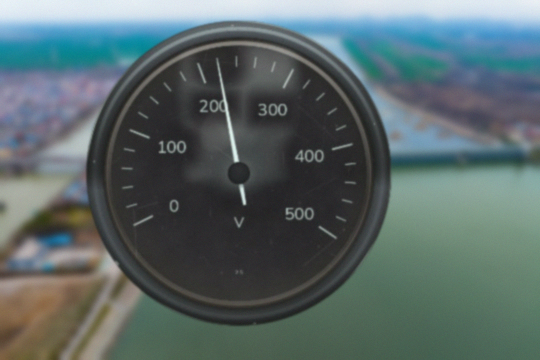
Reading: V 220
